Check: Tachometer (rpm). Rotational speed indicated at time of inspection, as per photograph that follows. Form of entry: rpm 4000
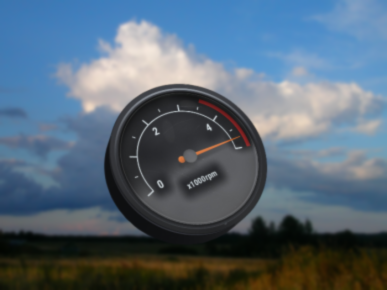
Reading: rpm 4750
